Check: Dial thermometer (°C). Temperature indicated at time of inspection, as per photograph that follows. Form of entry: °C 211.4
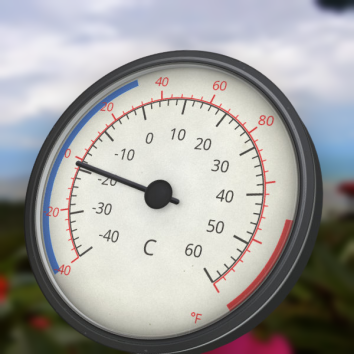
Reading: °C -19
